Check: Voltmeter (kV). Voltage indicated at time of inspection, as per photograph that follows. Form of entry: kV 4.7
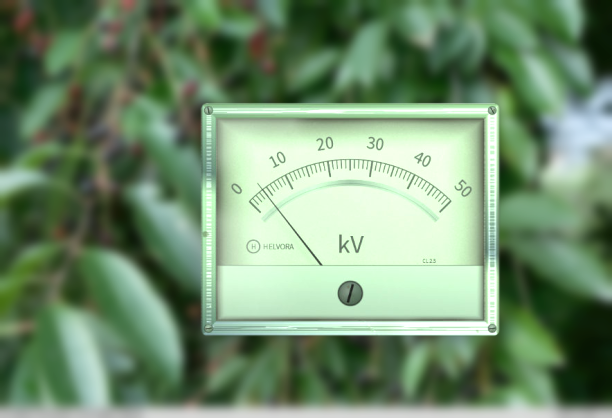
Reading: kV 4
